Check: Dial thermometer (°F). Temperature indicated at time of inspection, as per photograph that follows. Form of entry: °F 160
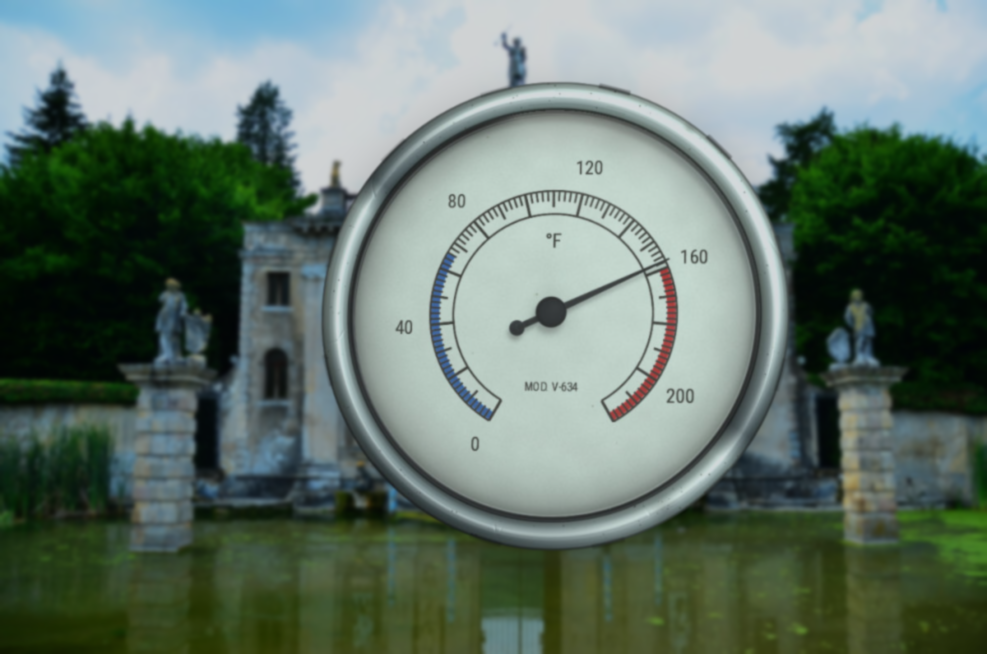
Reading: °F 158
